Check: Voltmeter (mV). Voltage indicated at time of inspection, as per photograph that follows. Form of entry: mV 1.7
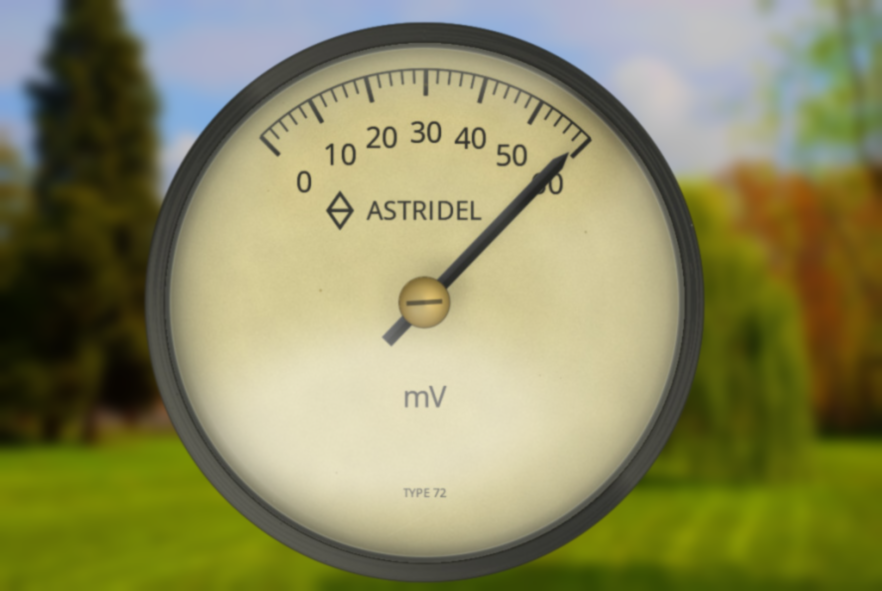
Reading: mV 59
